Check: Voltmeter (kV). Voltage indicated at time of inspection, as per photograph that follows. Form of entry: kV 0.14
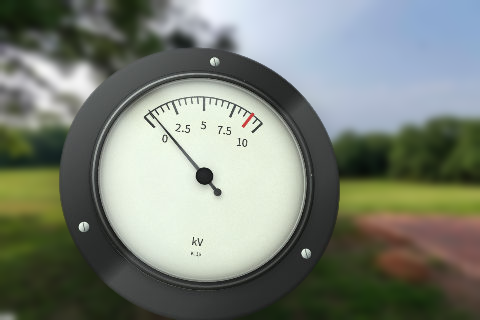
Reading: kV 0.5
